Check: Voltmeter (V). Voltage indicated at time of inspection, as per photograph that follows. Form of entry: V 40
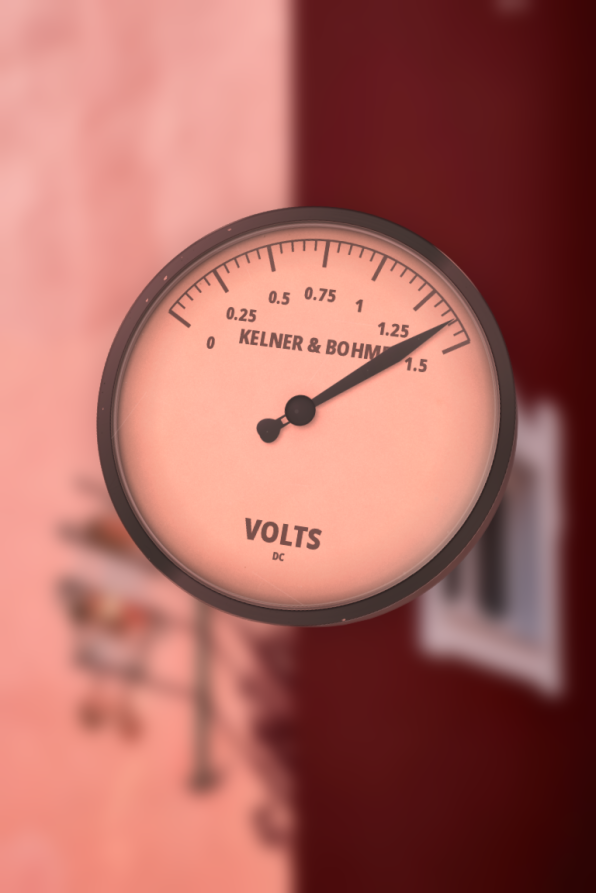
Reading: V 1.4
